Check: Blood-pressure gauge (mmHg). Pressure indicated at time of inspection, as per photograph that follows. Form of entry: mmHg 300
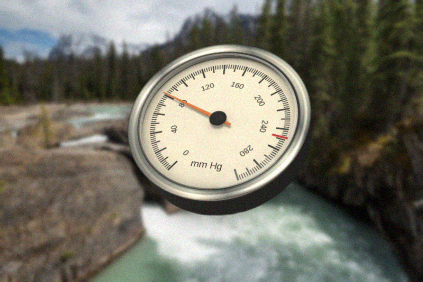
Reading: mmHg 80
